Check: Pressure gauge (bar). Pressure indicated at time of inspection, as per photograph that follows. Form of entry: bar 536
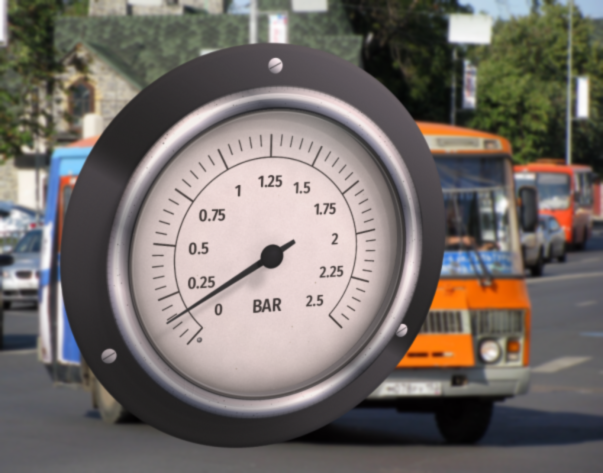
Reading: bar 0.15
